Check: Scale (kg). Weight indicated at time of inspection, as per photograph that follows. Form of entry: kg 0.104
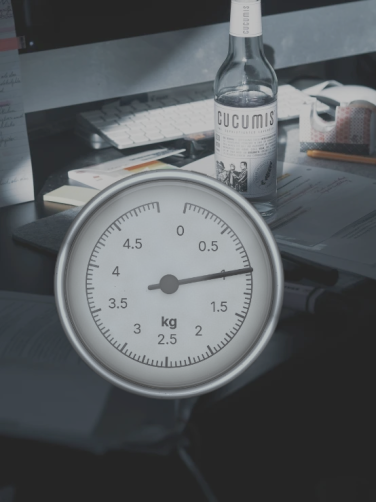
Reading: kg 1
